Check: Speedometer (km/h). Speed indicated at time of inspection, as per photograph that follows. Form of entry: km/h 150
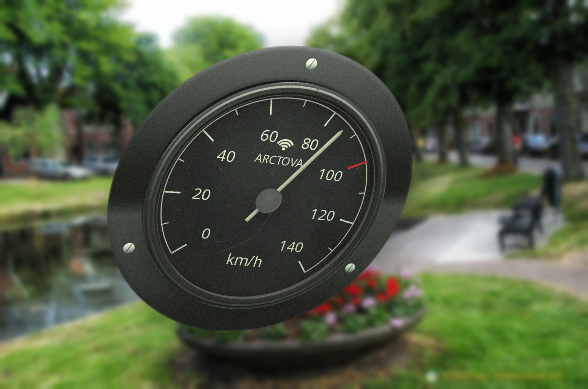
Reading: km/h 85
